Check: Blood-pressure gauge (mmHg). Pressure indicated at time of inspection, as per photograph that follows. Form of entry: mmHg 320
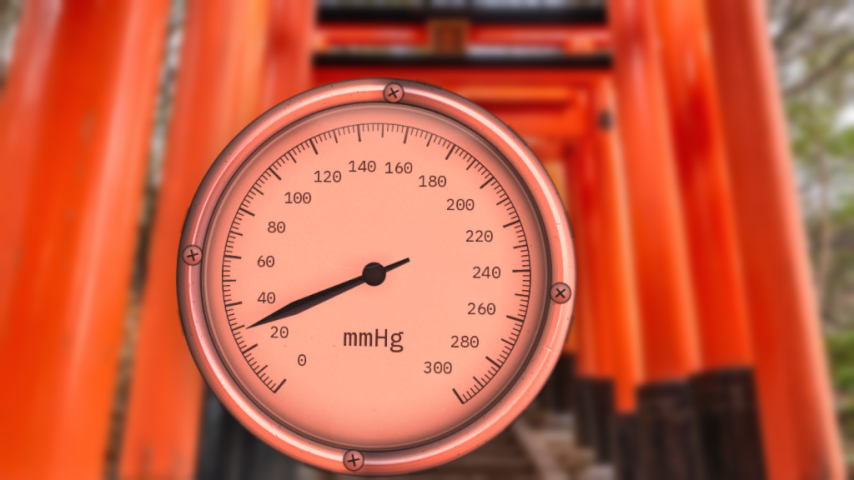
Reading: mmHg 28
